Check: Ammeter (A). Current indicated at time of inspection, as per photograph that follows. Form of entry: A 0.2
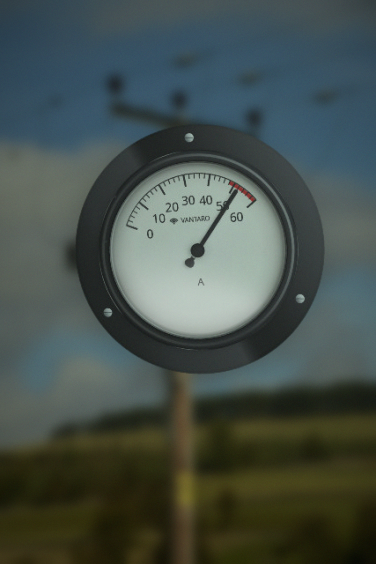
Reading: A 52
